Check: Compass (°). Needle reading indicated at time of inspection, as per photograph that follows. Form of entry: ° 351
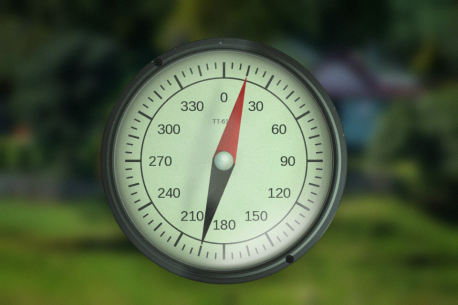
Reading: ° 15
